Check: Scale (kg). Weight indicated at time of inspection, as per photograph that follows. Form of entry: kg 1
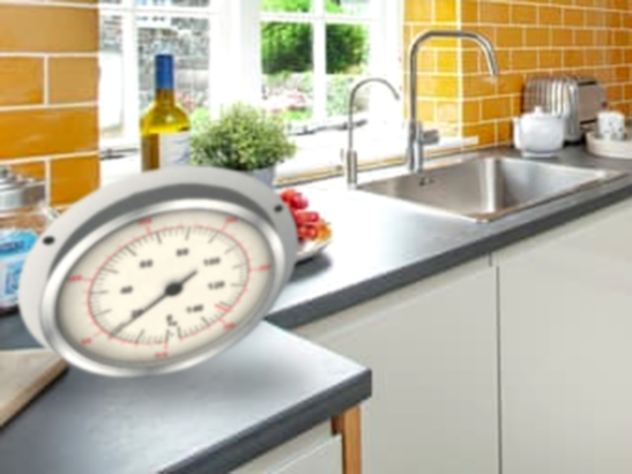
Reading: kg 20
